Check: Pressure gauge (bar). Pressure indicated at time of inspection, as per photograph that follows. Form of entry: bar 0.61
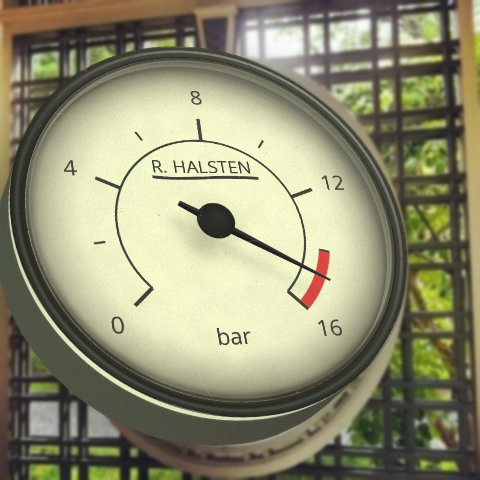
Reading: bar 15
